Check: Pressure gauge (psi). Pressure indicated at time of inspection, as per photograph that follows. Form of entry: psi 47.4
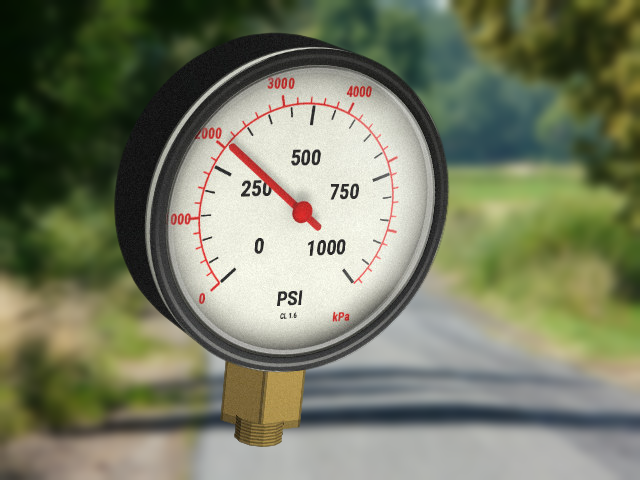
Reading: psi 300
